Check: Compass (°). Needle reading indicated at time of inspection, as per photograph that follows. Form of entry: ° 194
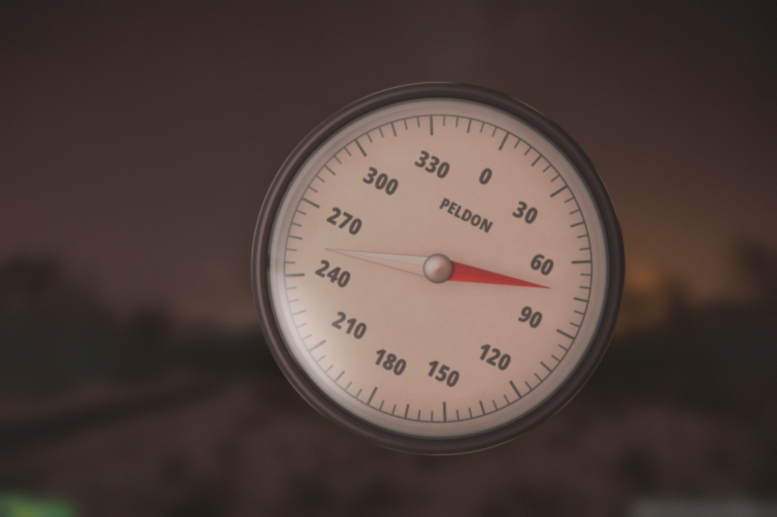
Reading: ° 72.5
